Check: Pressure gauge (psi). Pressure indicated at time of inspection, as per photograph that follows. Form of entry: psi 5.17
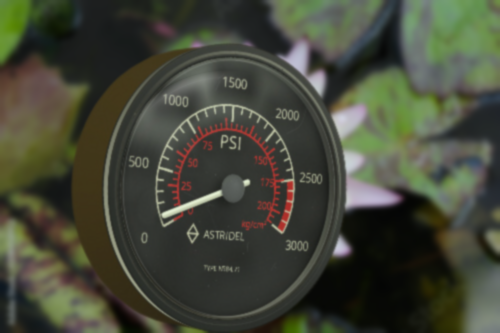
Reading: psi 100
